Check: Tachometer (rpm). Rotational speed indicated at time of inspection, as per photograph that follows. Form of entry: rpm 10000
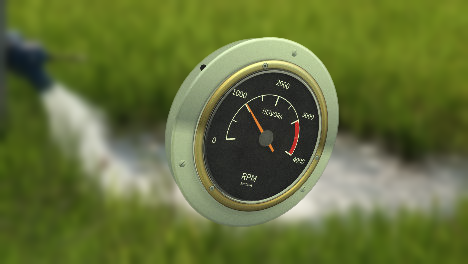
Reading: rpm 1000
